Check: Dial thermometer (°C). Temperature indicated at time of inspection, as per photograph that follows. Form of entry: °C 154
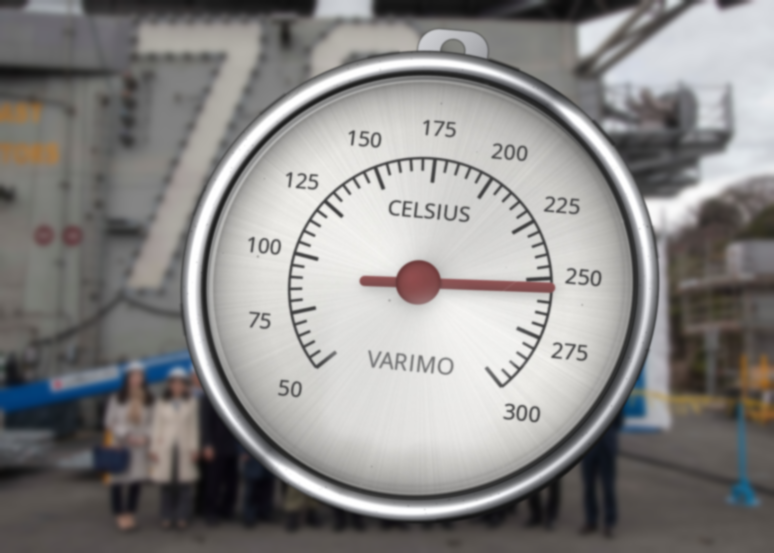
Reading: °C 255
